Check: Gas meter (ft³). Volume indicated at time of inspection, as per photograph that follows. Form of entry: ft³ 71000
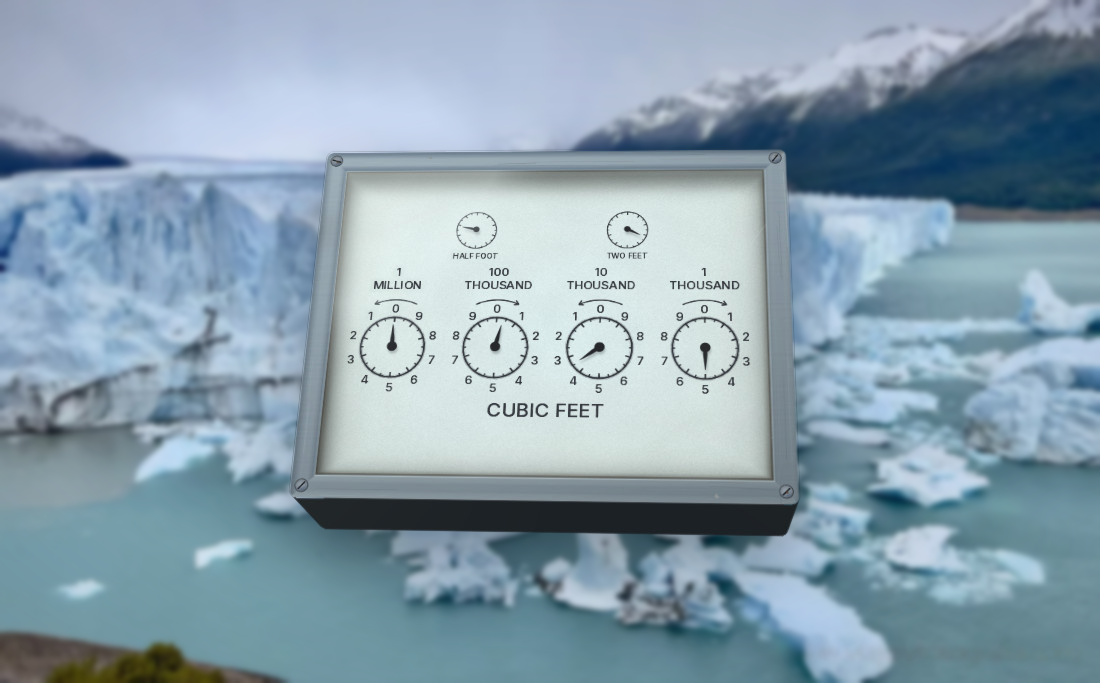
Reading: ft³ 3500
